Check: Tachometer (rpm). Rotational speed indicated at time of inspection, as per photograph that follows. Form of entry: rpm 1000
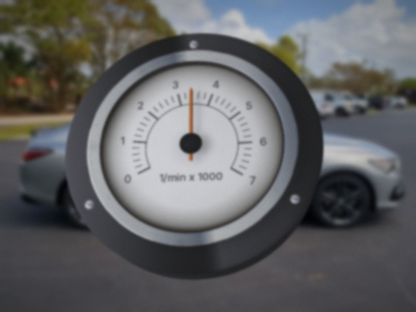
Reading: rpm 3400
